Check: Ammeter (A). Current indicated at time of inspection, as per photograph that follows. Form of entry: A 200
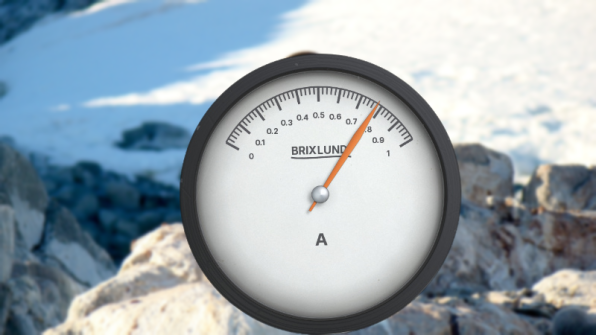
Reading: A 0.78
